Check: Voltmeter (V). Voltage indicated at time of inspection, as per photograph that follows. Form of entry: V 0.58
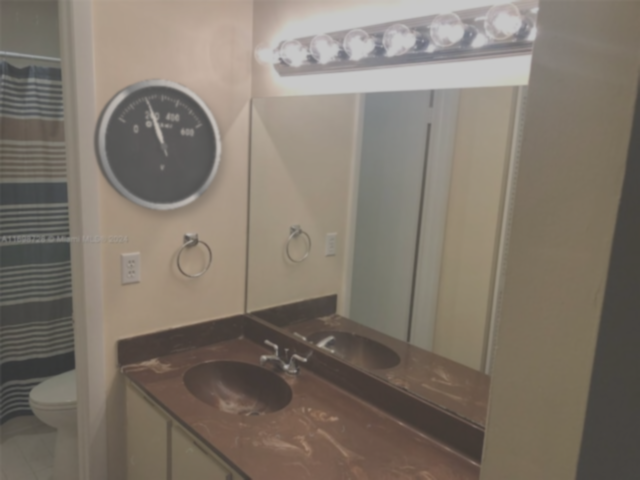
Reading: V 200
